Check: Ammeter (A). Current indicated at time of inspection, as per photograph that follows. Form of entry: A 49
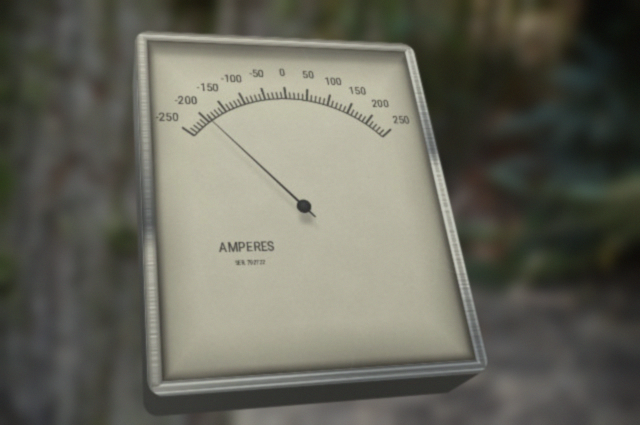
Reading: A -200
